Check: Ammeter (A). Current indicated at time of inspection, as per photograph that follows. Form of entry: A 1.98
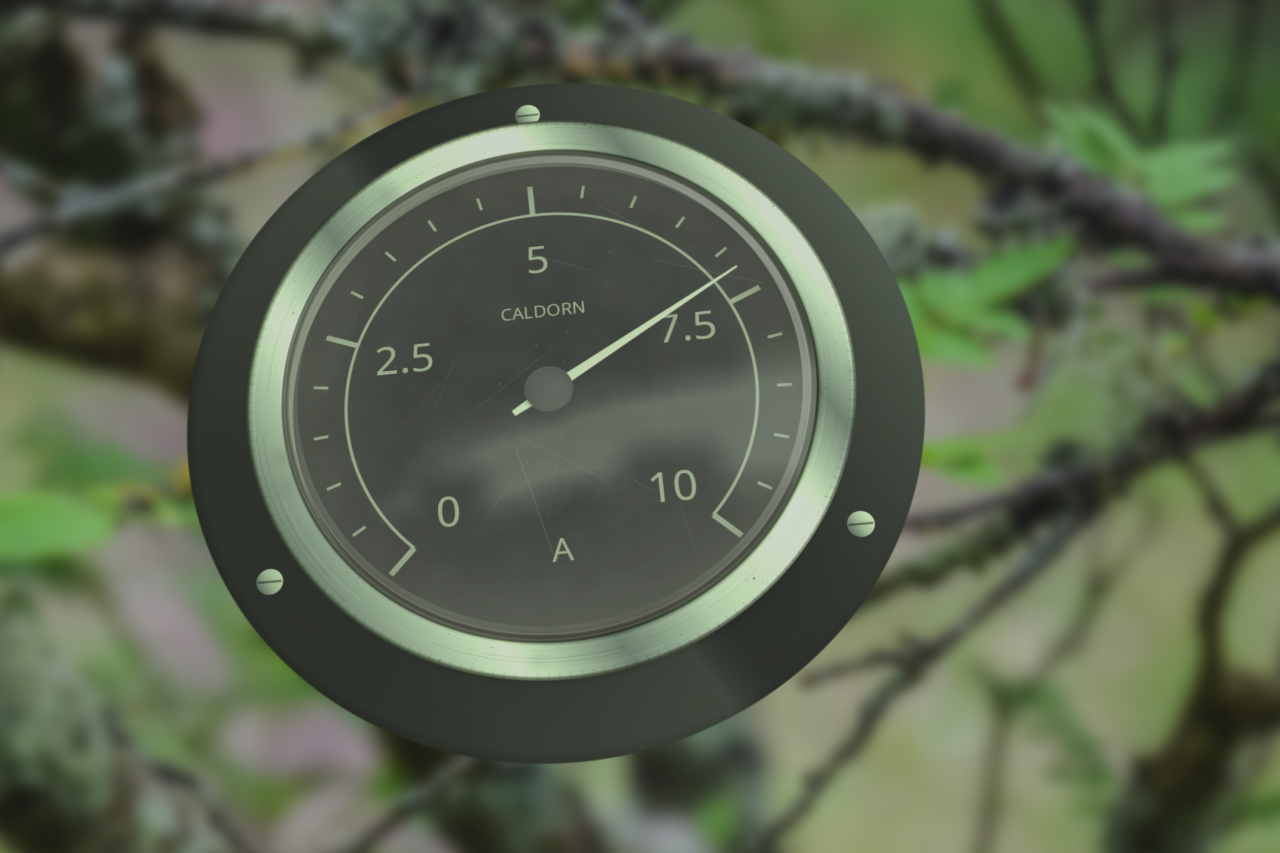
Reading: A 7.25
